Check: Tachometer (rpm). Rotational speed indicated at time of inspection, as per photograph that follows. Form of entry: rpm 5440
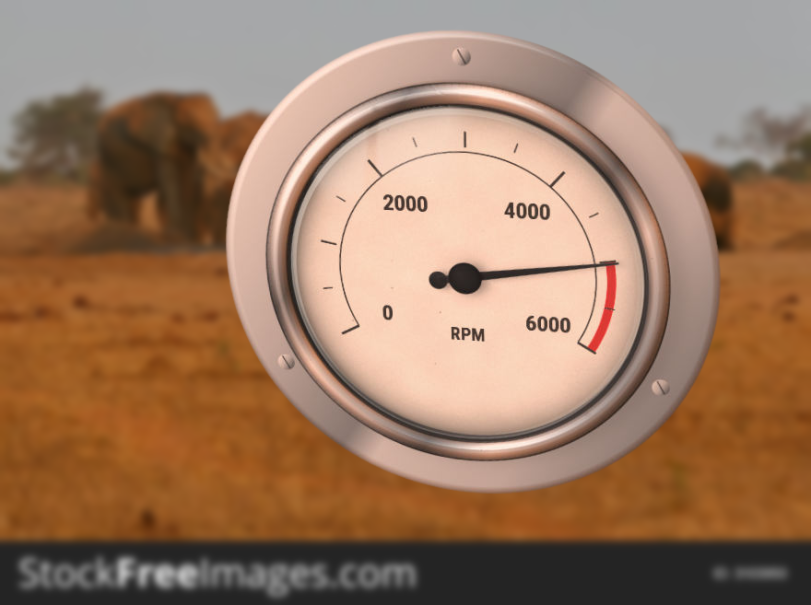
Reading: rpm 5000
